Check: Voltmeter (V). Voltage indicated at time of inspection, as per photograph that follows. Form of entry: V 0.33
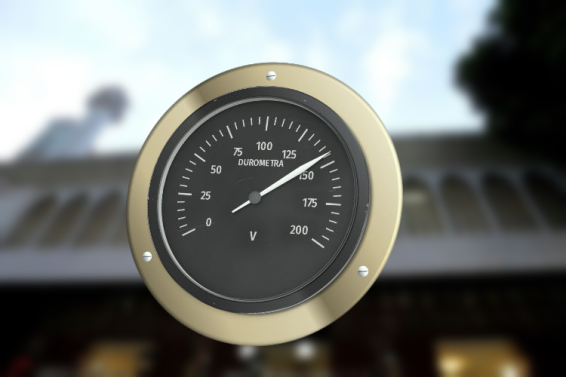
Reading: V 145
